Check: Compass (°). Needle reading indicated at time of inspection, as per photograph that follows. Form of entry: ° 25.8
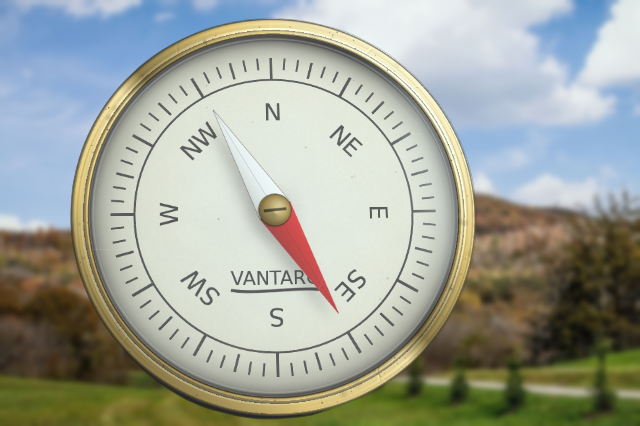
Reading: ° 150
